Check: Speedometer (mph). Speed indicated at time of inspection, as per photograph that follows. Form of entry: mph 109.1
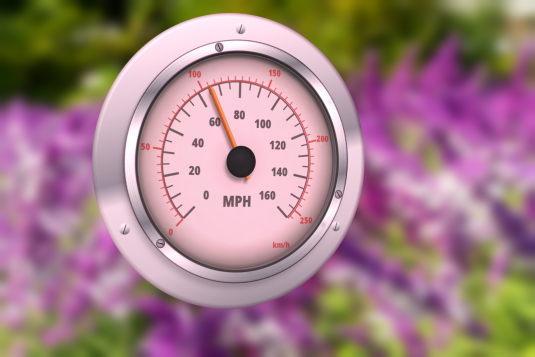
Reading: mph 65
